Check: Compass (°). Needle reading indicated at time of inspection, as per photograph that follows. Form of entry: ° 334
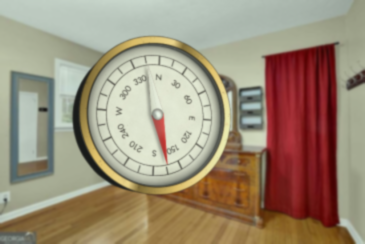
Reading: ° 165
